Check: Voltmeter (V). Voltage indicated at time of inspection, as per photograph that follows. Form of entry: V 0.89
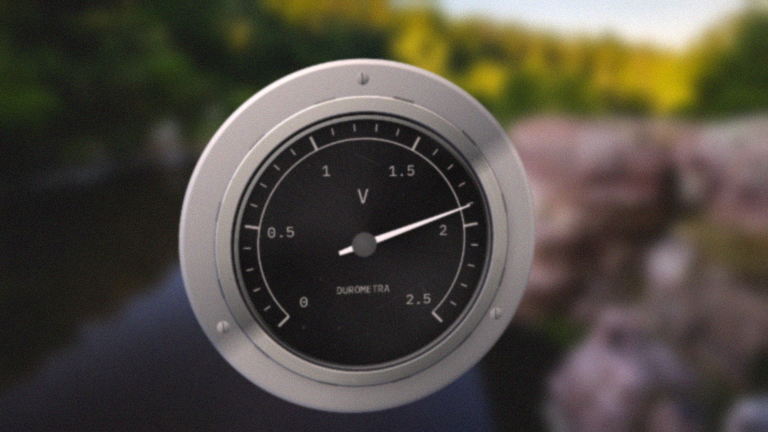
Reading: V 1.9
